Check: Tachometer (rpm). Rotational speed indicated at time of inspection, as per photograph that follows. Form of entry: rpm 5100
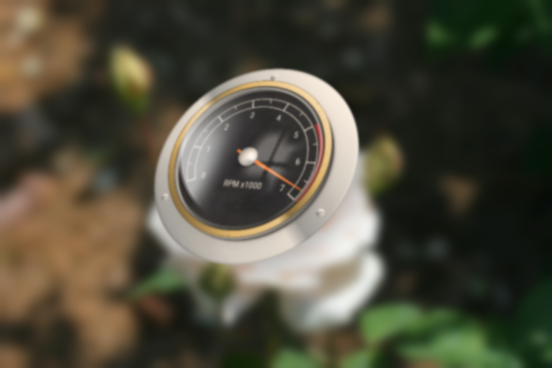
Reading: rpm 6750
